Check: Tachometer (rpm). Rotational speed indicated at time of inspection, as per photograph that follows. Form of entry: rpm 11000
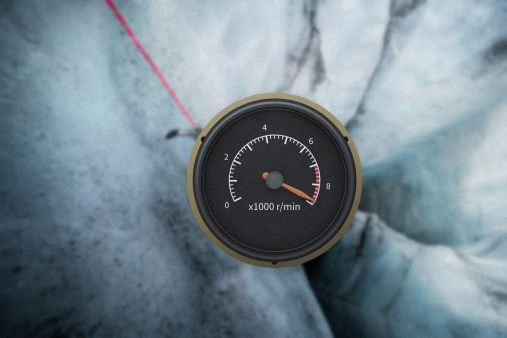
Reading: rpm 8800
